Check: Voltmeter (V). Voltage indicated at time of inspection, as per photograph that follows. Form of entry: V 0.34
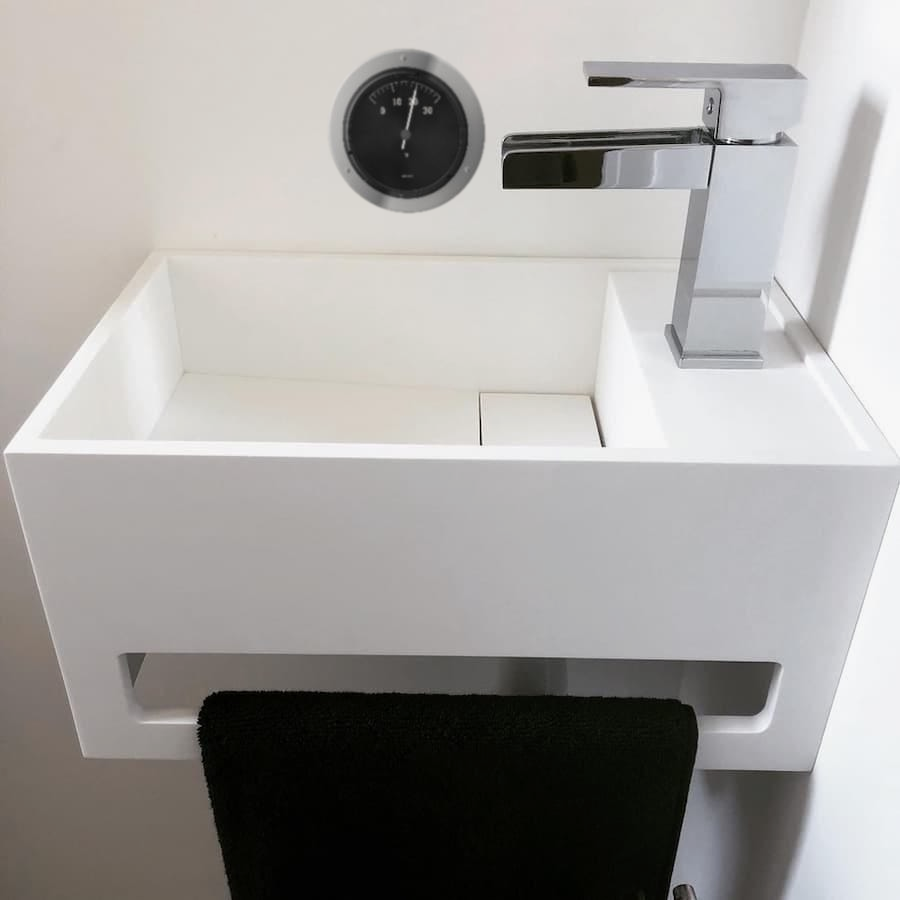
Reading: V 20
